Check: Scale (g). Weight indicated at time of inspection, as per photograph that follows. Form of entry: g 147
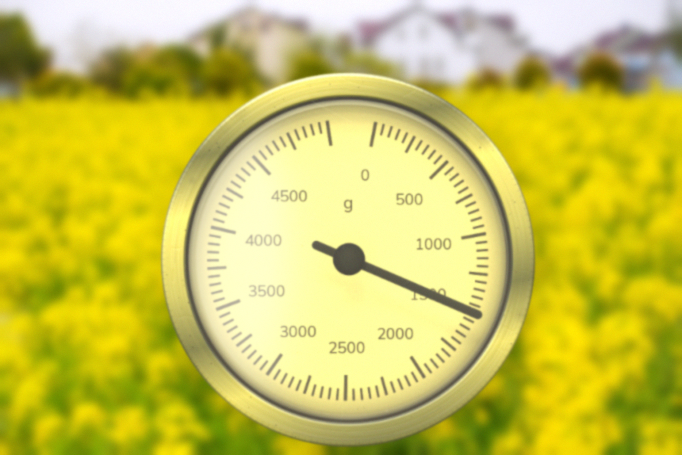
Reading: g 1500
